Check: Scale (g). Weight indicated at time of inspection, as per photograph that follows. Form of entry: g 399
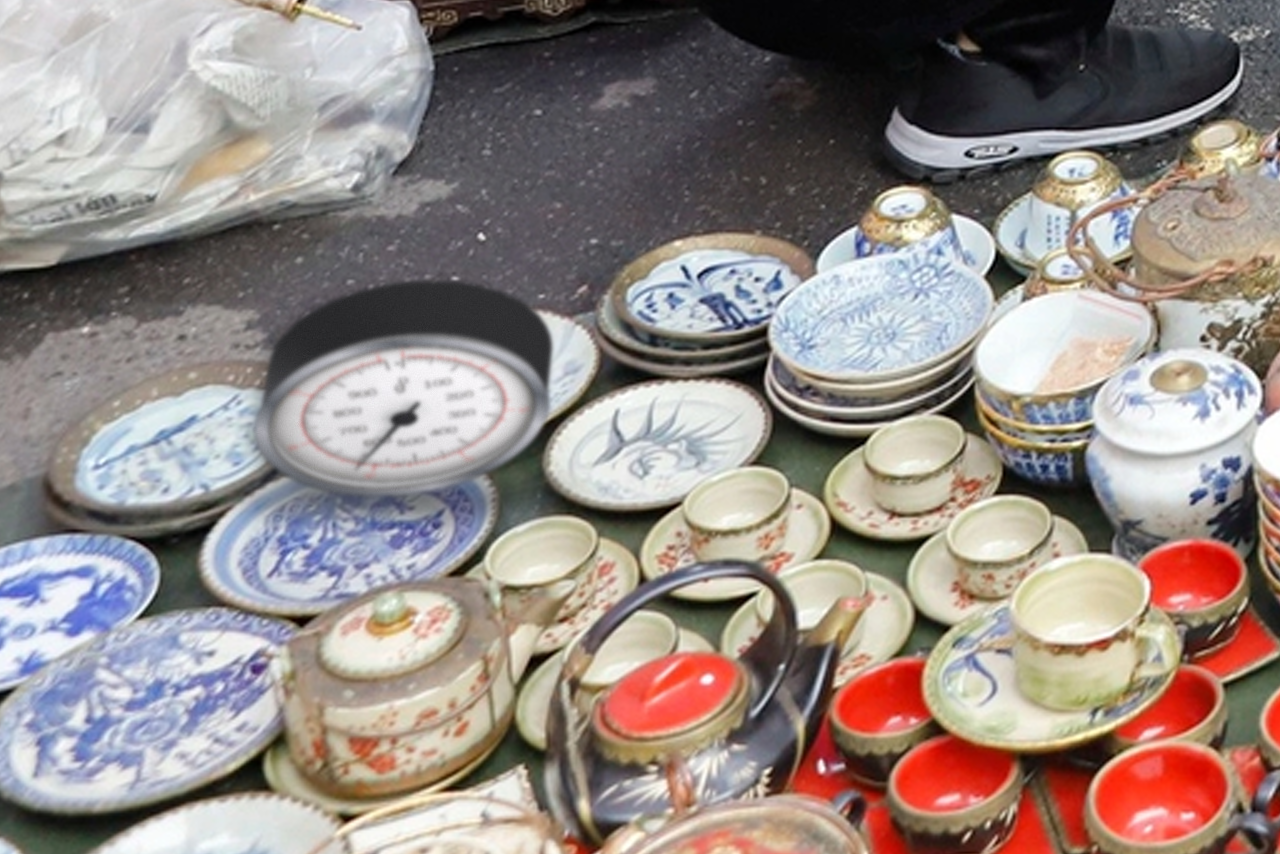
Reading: g 600
